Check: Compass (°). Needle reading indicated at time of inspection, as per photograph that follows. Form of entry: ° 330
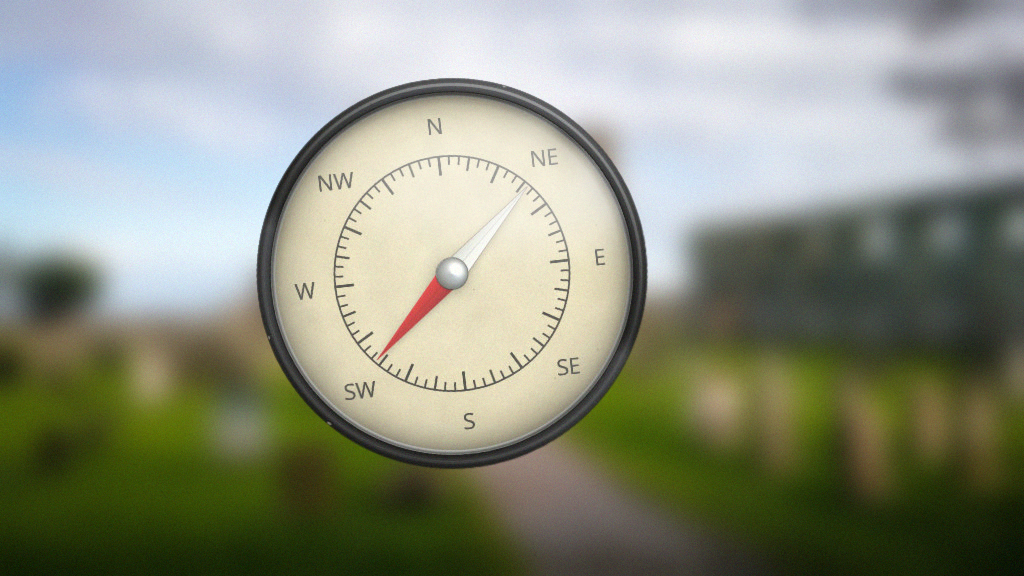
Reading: ° 227.5
